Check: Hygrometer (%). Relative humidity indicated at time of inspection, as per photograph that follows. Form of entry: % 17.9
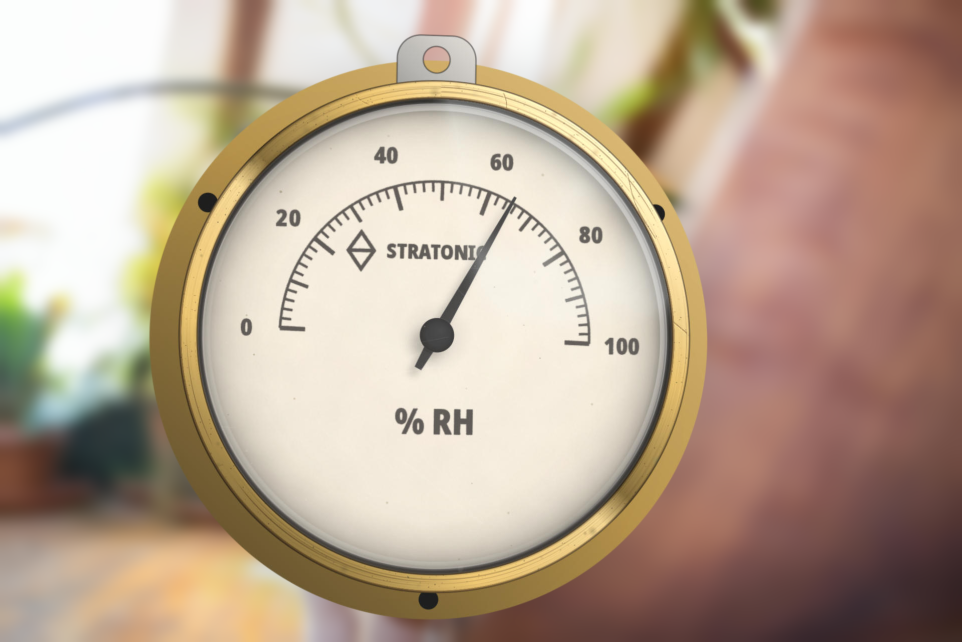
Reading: % 65
